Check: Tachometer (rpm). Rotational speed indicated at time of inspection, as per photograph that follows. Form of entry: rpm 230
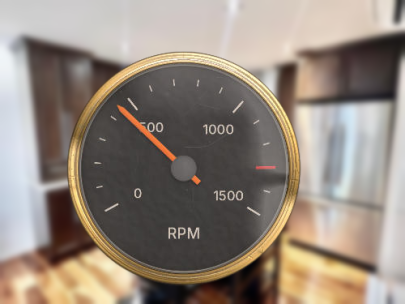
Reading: rpm 450
